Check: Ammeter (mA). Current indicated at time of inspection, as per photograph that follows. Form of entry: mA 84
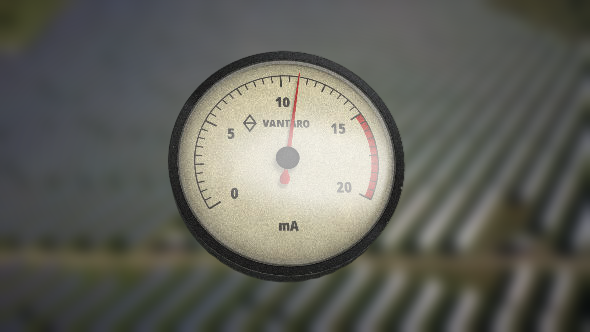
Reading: mA 11
